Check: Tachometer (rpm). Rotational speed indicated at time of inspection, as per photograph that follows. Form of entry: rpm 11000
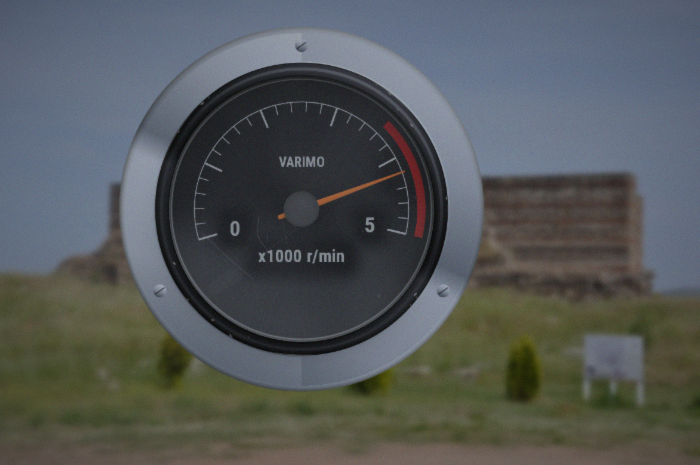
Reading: rpm 4200
